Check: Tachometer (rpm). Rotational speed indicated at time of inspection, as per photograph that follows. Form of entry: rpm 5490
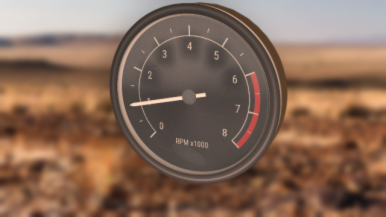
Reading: rpm 1000
